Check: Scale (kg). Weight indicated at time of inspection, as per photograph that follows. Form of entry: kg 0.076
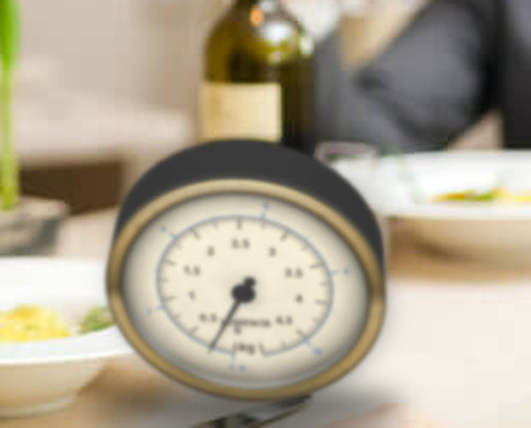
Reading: kg 0.25
